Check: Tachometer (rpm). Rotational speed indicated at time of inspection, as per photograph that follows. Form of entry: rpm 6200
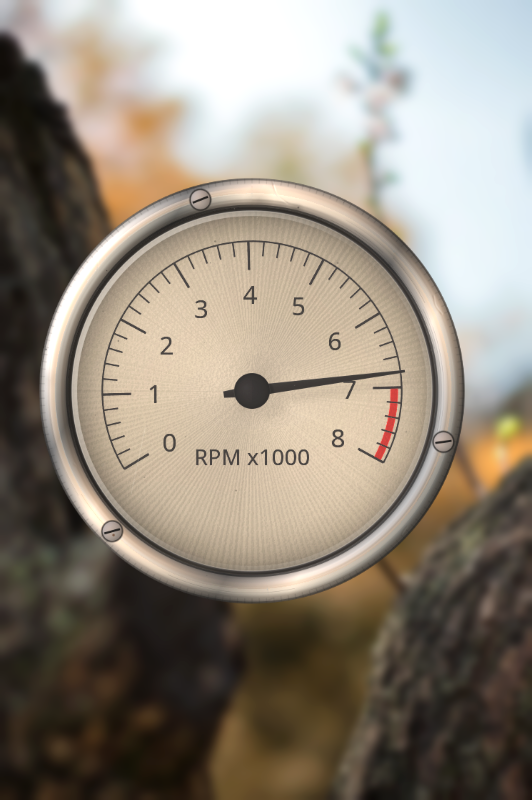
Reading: rpm 6800
